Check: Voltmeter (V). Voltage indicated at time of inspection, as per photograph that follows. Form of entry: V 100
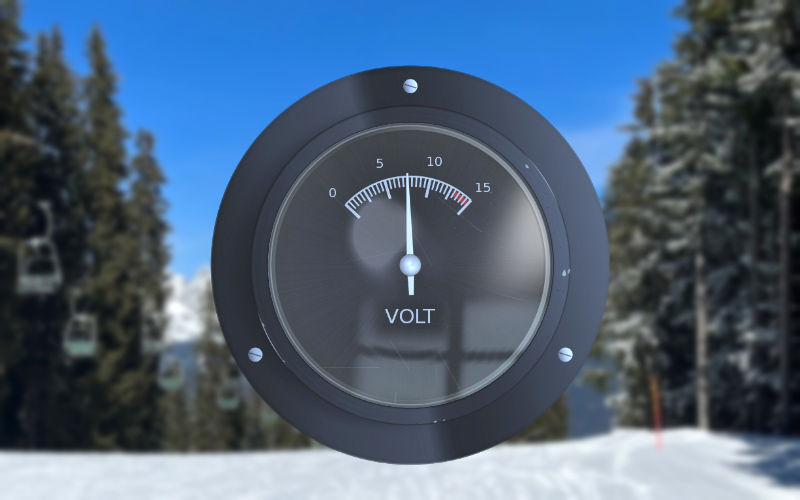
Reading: V 7.5
